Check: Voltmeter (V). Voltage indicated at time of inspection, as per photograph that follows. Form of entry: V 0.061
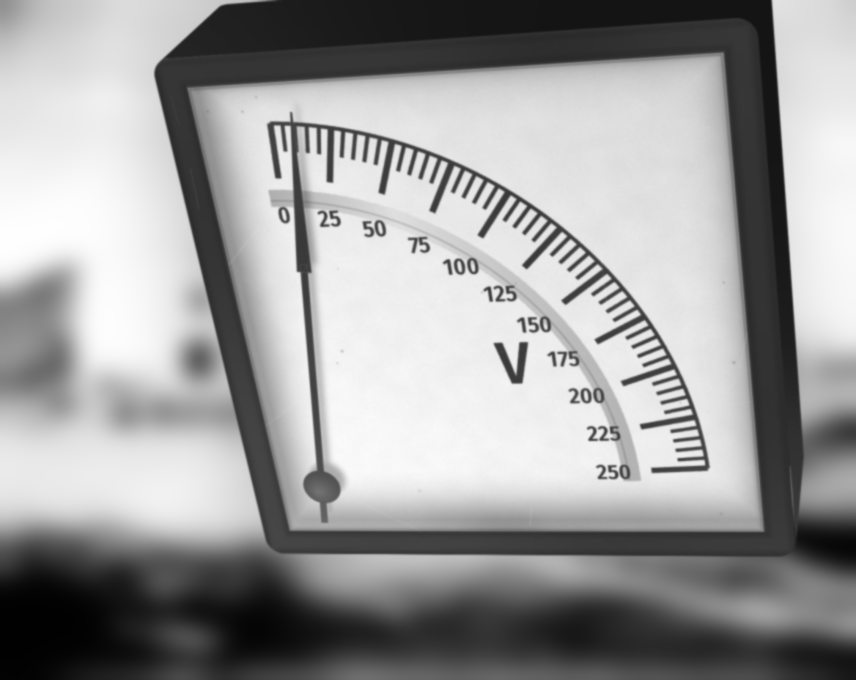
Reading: V 10
